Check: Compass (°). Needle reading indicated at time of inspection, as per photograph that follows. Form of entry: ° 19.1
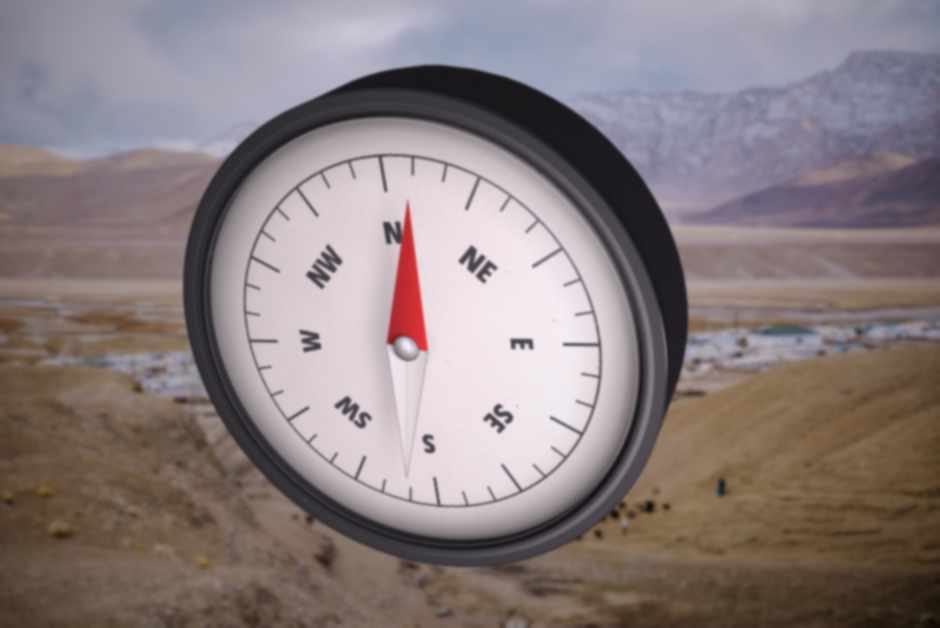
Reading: ° 10
